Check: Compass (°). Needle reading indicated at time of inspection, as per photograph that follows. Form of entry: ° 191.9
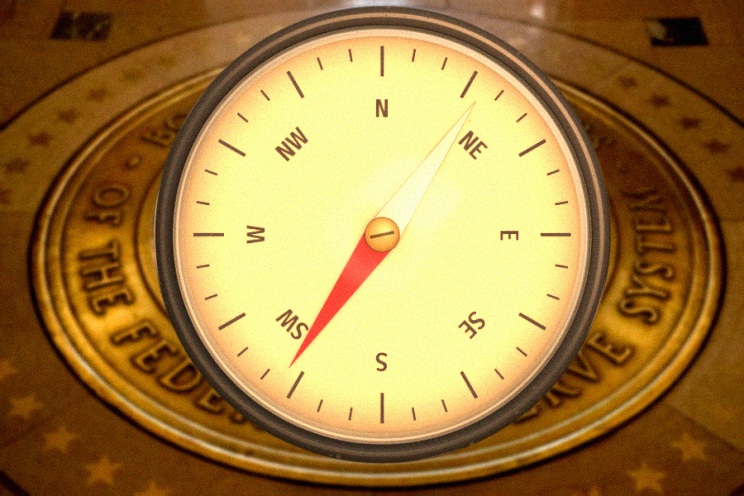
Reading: ° 215
